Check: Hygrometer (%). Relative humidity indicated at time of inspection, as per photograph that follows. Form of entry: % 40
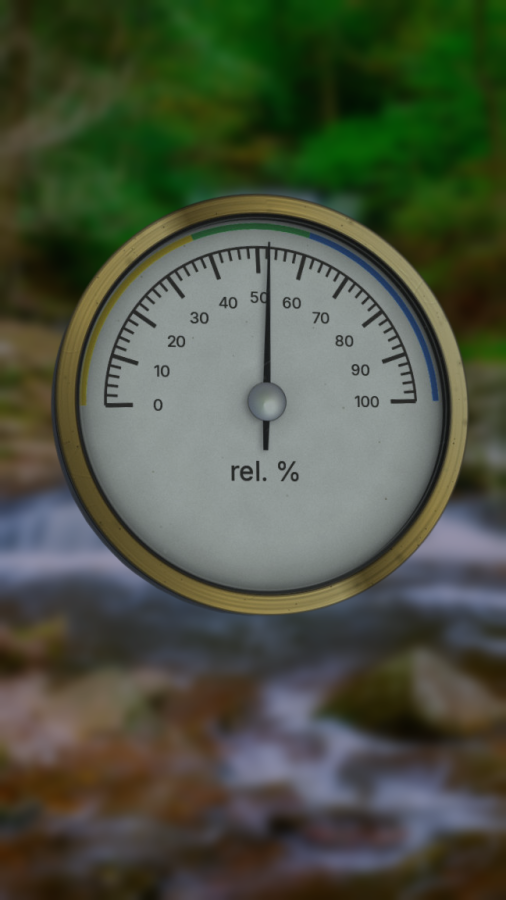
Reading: % 52
